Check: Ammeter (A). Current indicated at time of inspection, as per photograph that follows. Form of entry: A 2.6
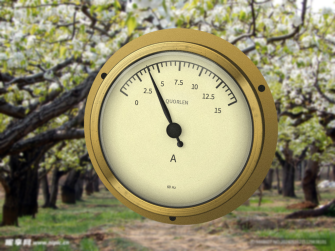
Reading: A 4
